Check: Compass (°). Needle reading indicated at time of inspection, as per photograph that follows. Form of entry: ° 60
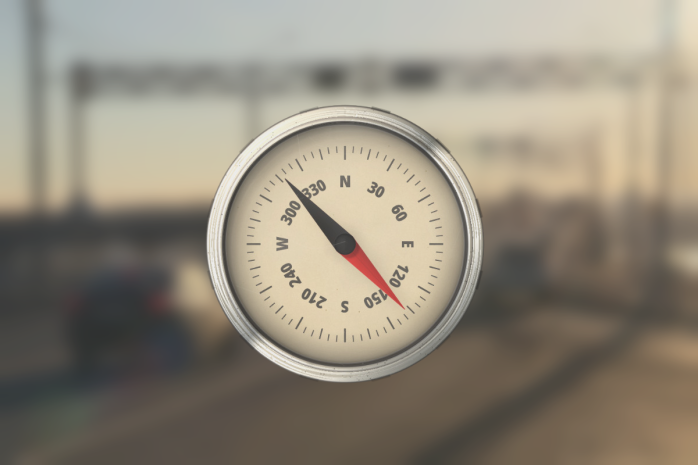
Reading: ° 137.5
